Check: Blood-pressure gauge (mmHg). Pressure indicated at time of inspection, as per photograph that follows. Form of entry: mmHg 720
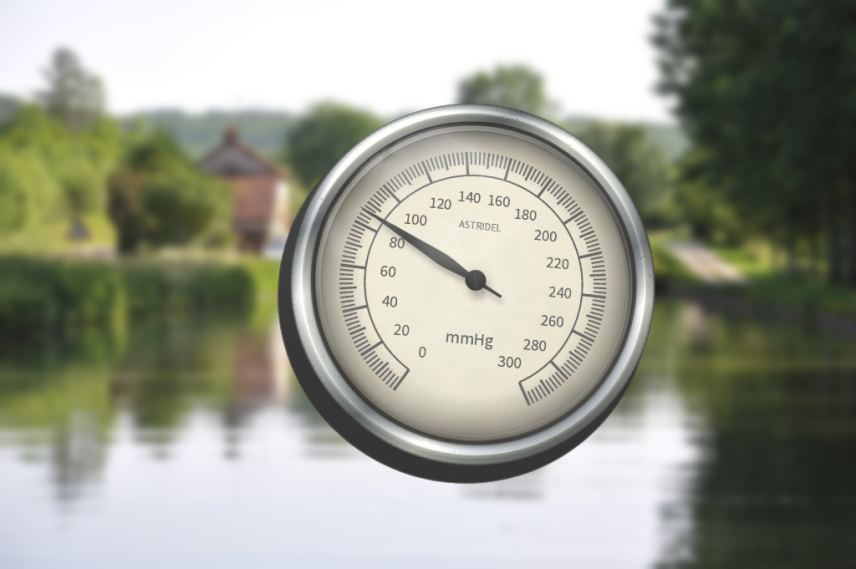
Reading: mmHg 86
